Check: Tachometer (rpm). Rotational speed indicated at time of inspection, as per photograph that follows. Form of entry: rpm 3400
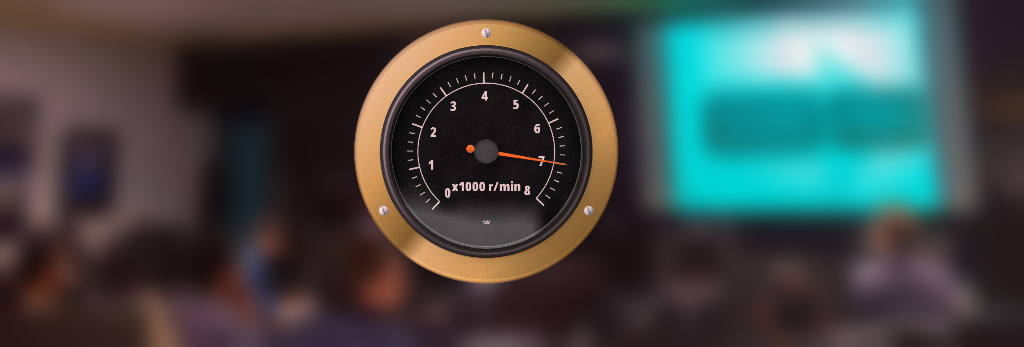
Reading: rpm 7000
